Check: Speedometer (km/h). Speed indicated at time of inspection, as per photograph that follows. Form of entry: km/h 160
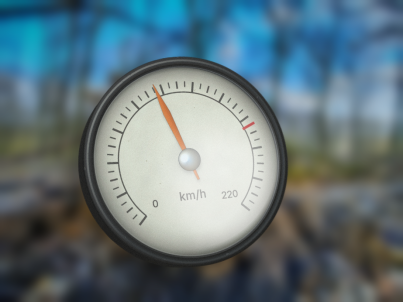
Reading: km/h 95
